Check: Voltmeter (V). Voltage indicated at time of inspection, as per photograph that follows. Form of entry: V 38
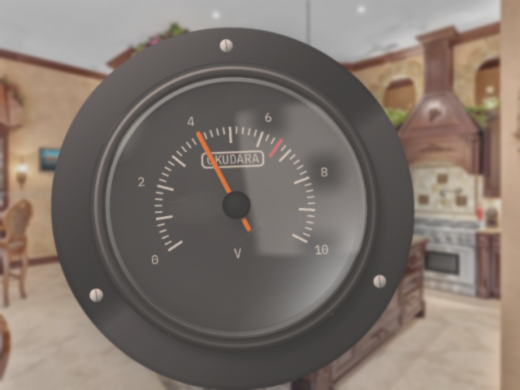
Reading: V 4
